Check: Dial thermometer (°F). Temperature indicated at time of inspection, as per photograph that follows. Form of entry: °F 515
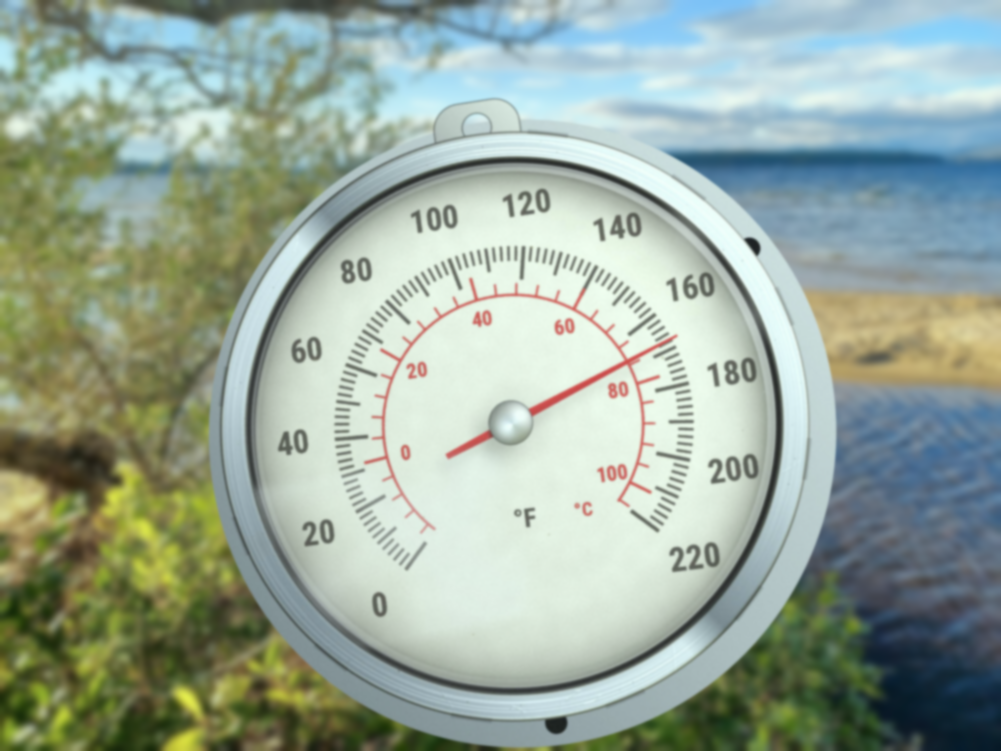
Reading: °F 168
